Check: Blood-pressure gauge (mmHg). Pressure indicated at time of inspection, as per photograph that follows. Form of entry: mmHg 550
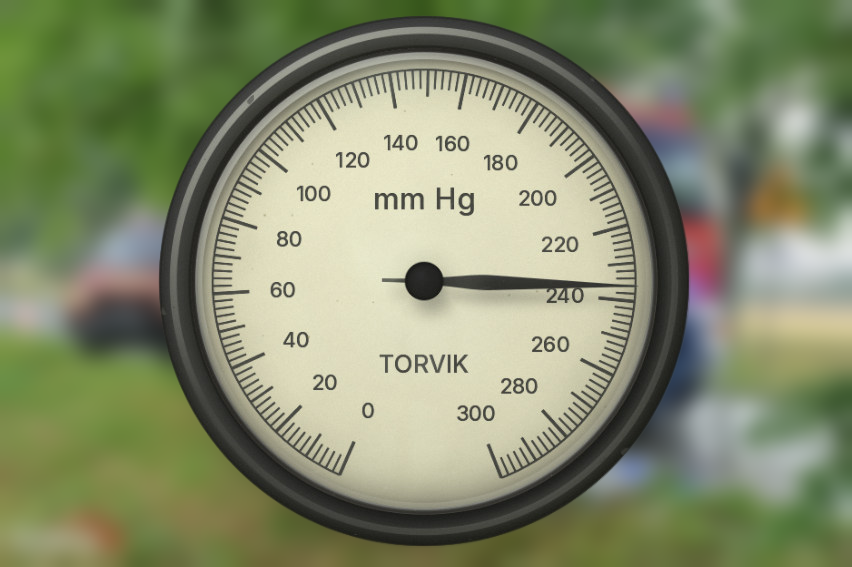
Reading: mmHg 236
